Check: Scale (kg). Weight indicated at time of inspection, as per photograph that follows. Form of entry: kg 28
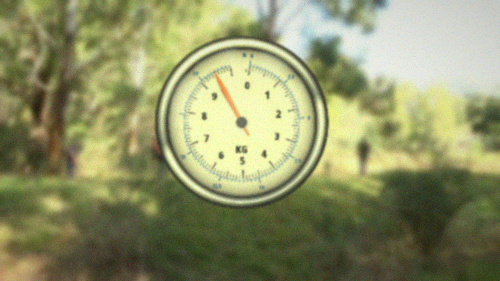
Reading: kg 9.5
